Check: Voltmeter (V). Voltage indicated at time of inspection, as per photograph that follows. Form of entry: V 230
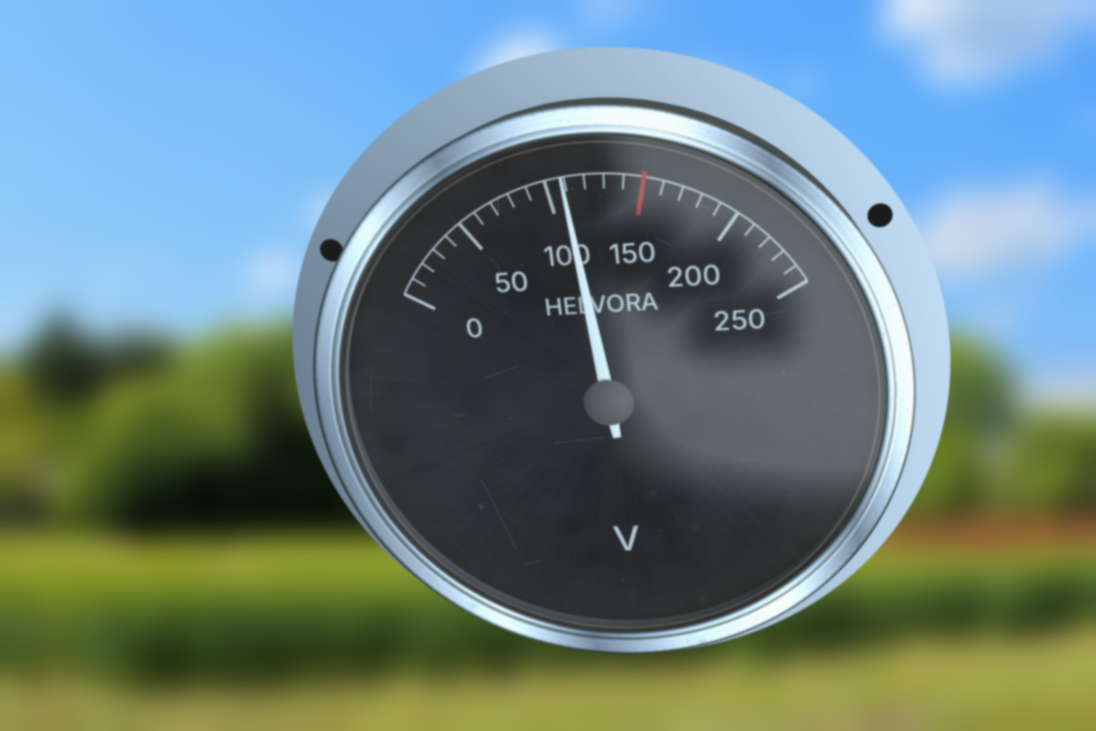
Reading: V 110
